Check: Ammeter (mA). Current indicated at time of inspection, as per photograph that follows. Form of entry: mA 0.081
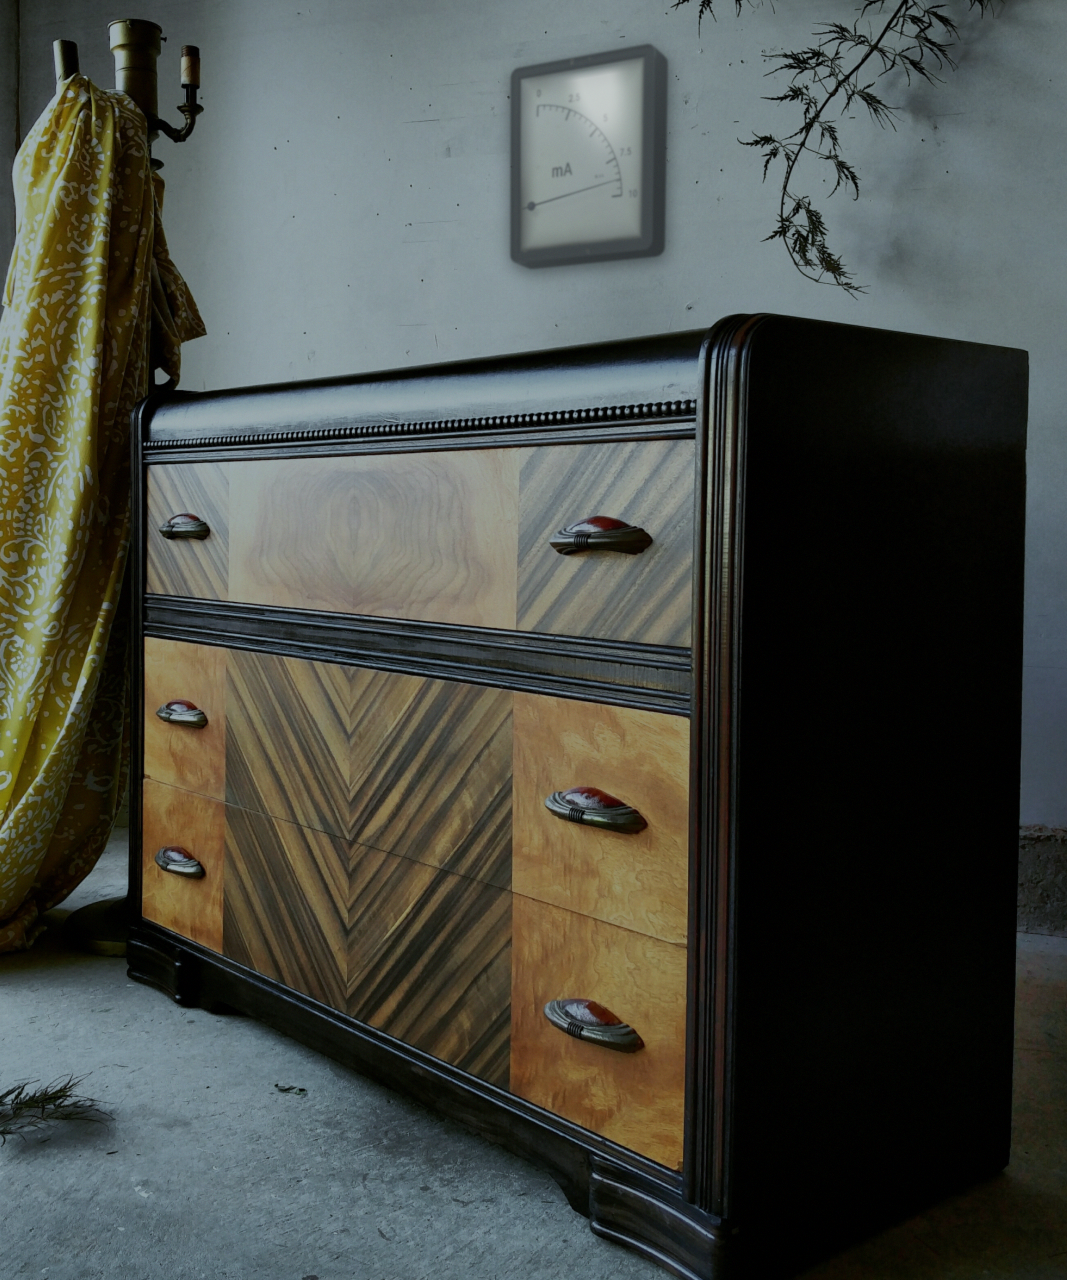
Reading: mA 9
